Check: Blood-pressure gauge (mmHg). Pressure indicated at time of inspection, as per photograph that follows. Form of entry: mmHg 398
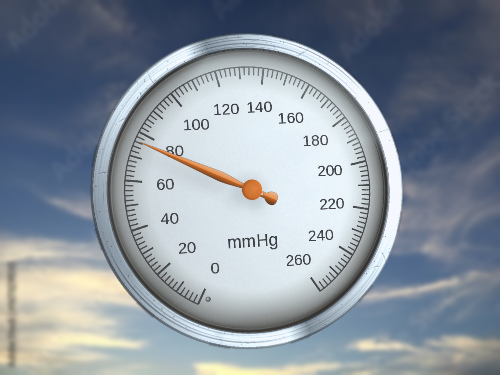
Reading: mmHg 76
